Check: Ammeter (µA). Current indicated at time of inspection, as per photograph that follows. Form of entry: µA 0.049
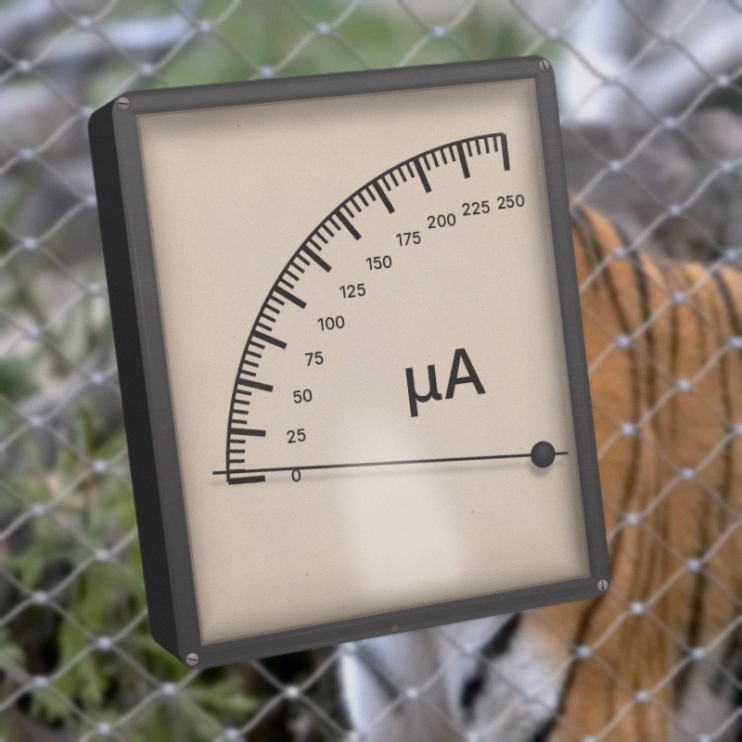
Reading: µA 5
